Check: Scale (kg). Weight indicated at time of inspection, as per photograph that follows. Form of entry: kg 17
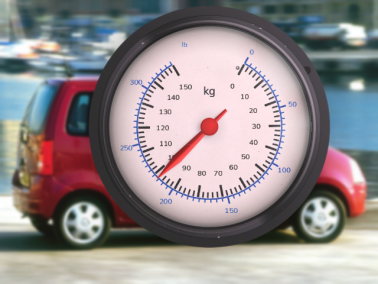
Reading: kg 98
